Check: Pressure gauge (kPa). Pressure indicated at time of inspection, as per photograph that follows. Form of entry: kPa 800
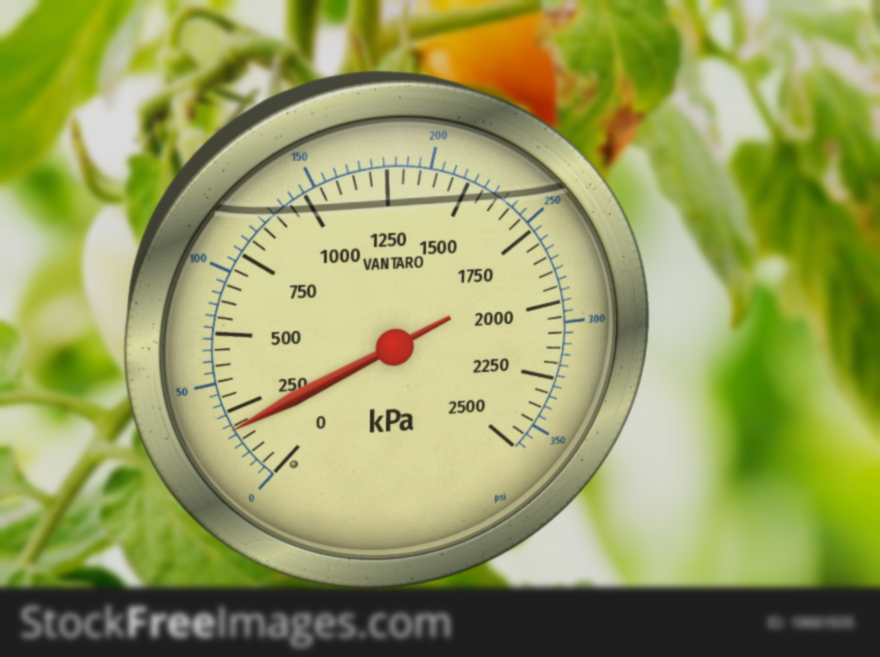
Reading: kPa 200
